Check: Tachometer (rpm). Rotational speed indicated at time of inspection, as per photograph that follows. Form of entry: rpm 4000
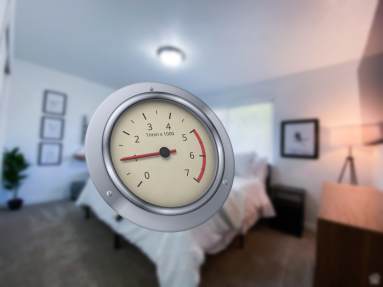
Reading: rpm 1000
